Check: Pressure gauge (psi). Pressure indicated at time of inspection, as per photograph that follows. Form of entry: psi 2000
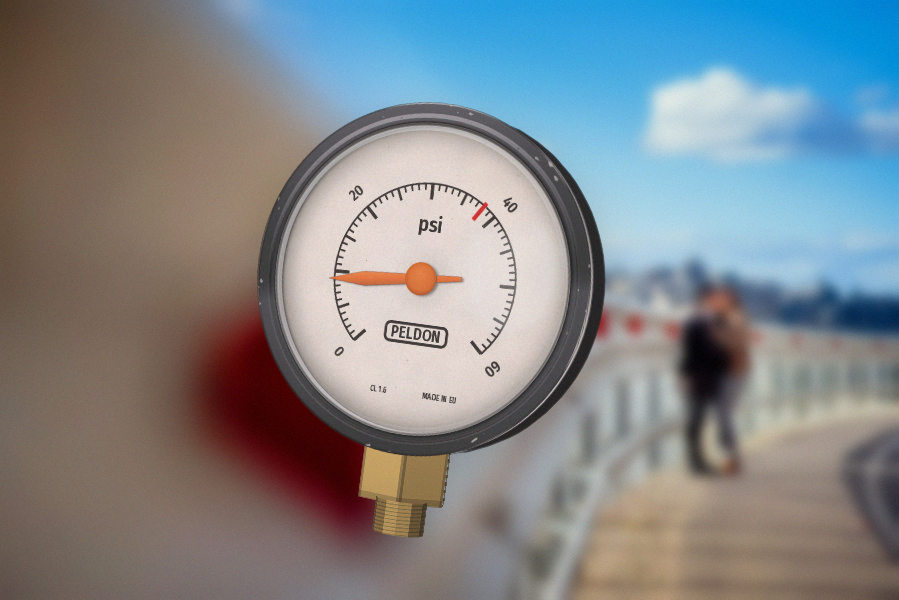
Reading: psi 9
